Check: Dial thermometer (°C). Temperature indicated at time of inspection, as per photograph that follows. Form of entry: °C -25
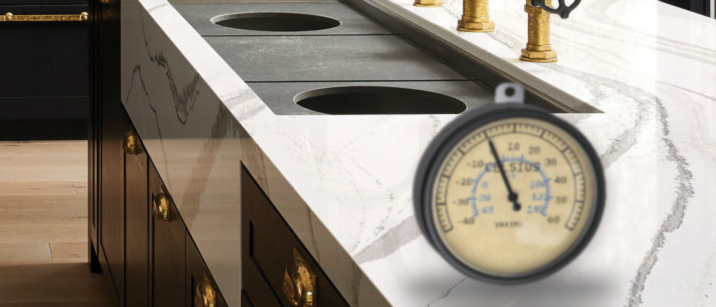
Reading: °C 0
